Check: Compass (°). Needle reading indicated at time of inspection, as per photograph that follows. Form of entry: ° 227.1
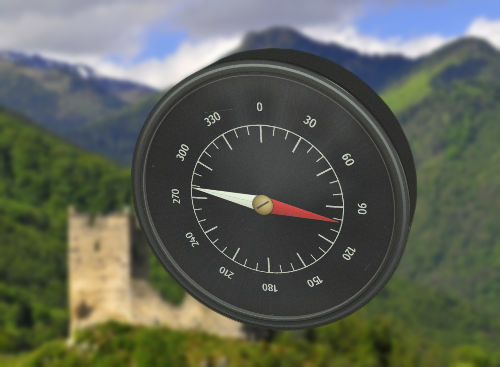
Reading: ° 100
